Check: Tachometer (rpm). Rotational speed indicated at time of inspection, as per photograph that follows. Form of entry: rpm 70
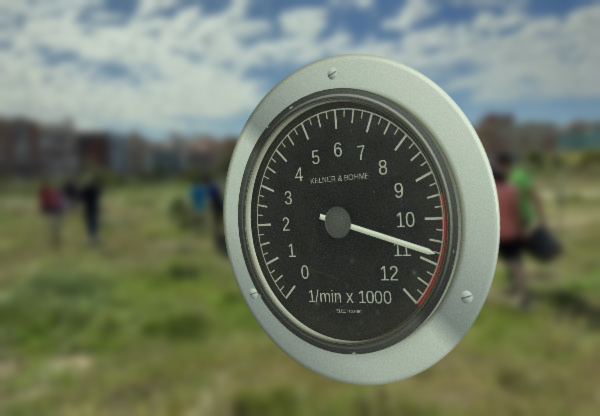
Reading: rpm 10750
